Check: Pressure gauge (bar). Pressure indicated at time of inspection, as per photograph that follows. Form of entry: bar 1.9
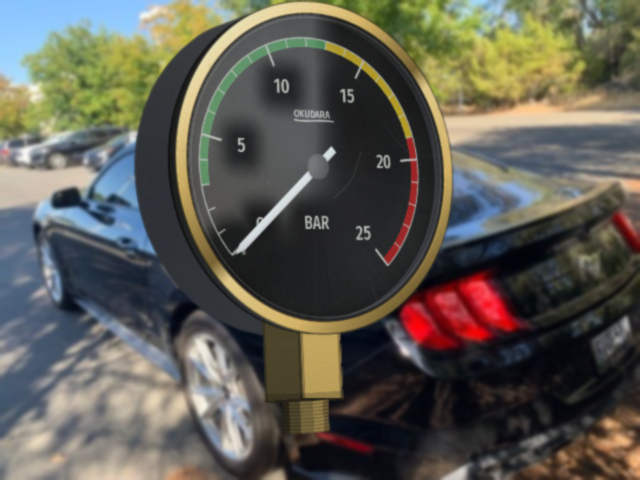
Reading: bar 0
